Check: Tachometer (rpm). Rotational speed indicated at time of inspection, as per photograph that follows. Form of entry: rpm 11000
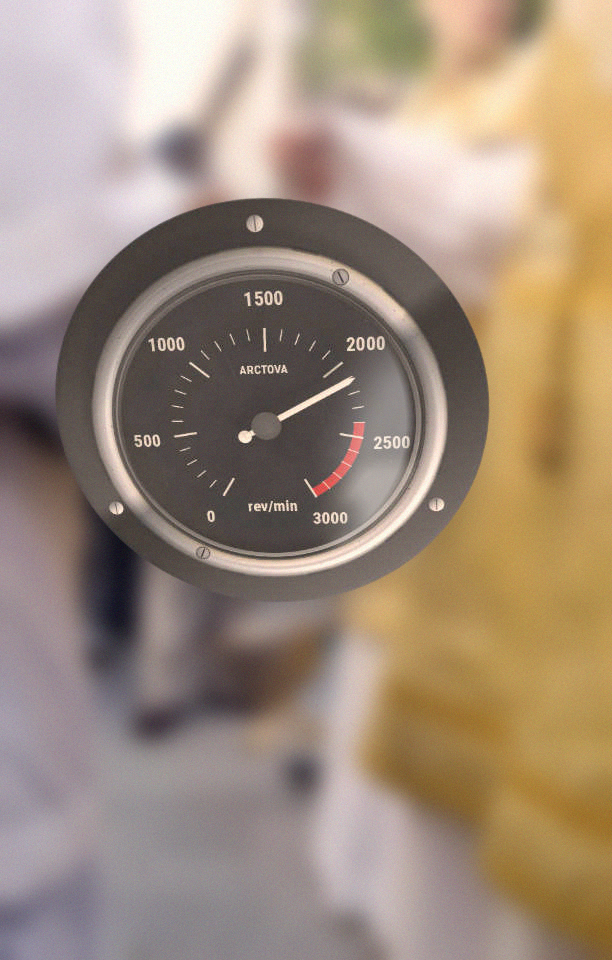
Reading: rpm 2100
